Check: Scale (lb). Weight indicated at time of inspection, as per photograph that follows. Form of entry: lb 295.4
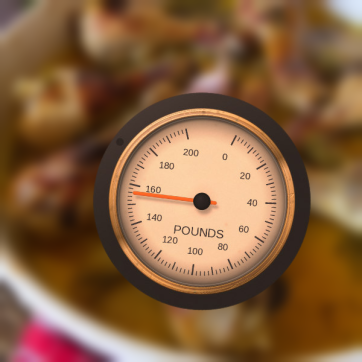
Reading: lb 156
